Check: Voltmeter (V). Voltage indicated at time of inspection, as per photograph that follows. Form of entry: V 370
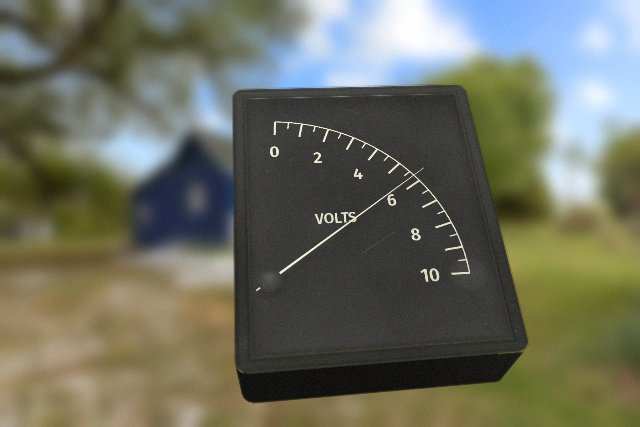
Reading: V 5.75
